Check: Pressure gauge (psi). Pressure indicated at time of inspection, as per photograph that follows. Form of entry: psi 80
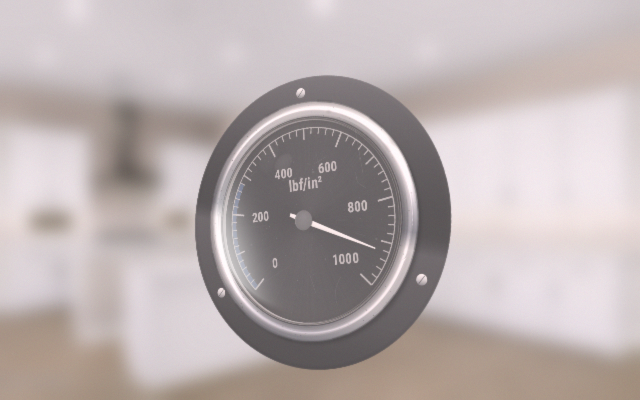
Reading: psi 920
